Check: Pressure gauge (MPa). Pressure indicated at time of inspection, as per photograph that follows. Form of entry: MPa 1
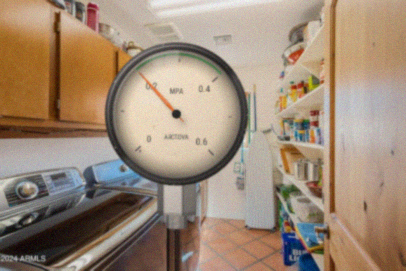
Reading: MPa 0.2
